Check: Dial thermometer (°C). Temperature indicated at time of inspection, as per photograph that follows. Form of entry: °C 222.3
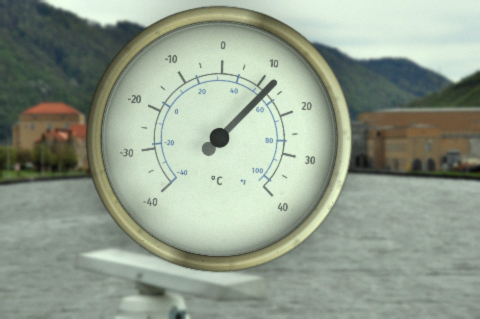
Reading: °C 12.5
